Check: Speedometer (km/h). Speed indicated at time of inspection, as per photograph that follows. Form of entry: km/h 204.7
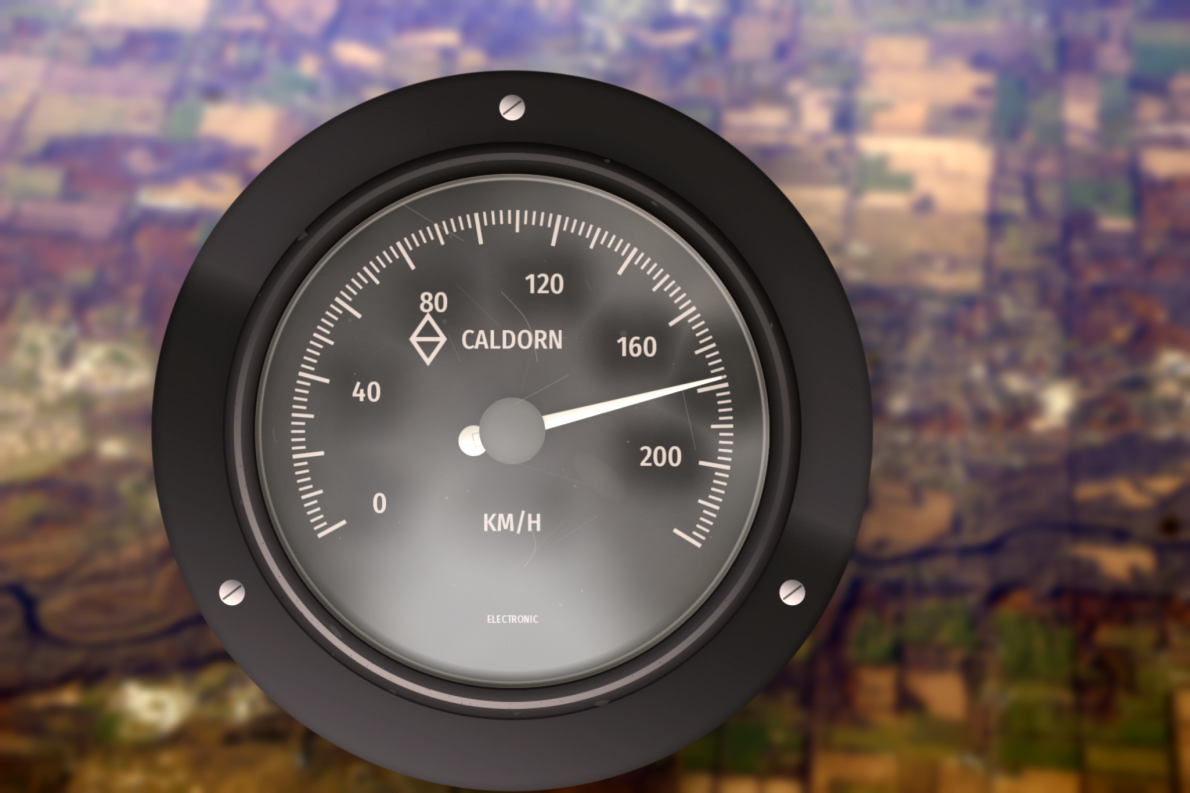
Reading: km/h 178
